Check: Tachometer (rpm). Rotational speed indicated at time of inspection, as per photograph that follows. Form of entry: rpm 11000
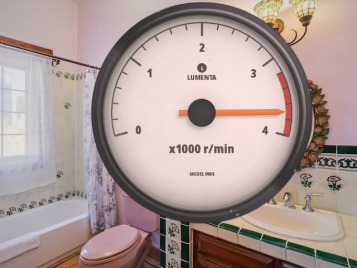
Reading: rpm 3700
